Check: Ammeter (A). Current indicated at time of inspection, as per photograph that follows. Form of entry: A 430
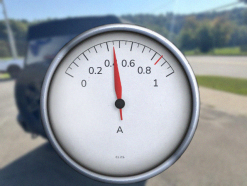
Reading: A 0.45
